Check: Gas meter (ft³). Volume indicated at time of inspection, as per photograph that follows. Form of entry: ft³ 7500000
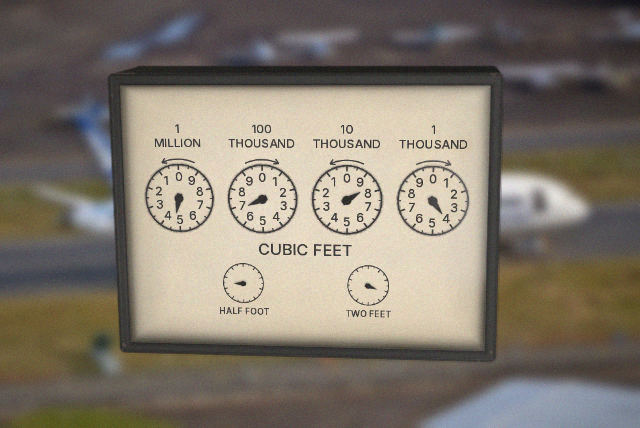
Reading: ft³ 468400
